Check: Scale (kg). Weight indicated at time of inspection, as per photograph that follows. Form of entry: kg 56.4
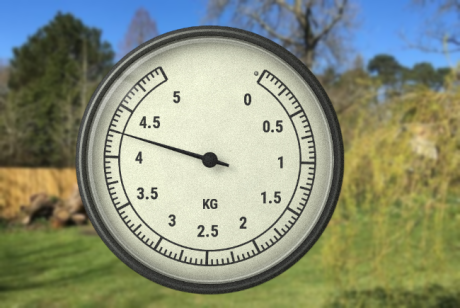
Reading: kg 4.25
